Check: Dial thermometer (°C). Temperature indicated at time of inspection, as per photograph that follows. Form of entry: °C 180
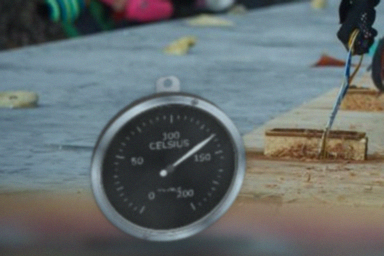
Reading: °C 135
